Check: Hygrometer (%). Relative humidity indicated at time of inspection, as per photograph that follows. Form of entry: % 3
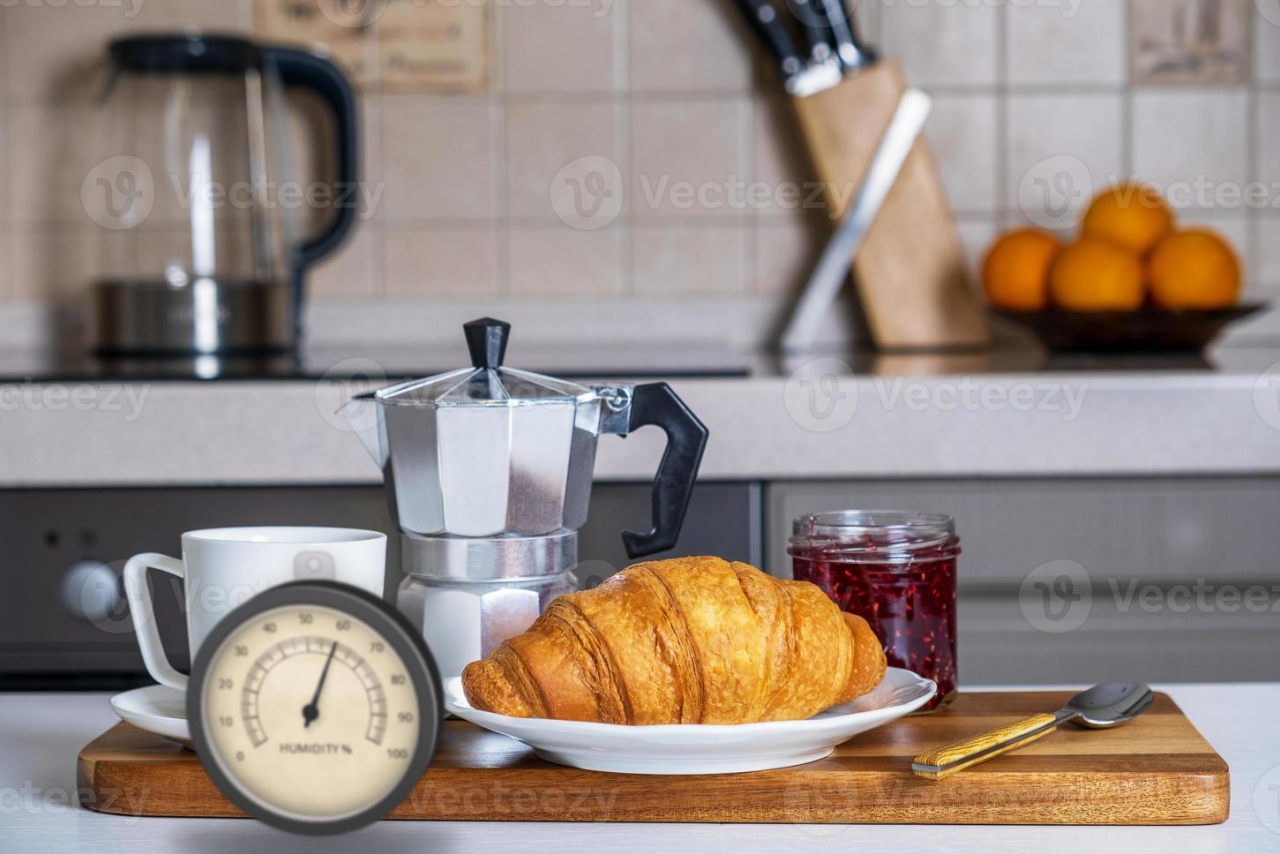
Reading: % 60
